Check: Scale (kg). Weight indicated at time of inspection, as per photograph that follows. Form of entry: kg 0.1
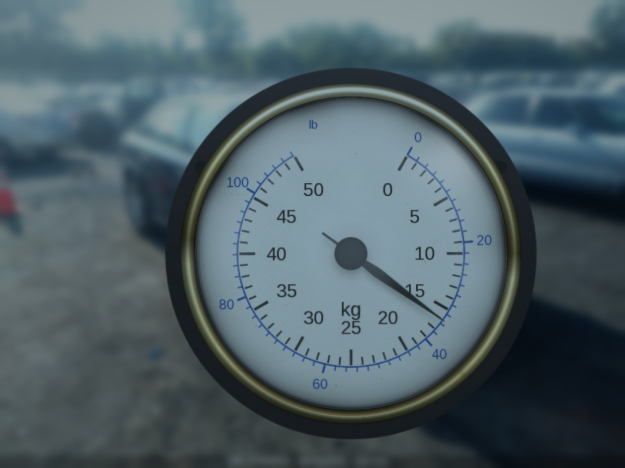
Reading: kg 16
